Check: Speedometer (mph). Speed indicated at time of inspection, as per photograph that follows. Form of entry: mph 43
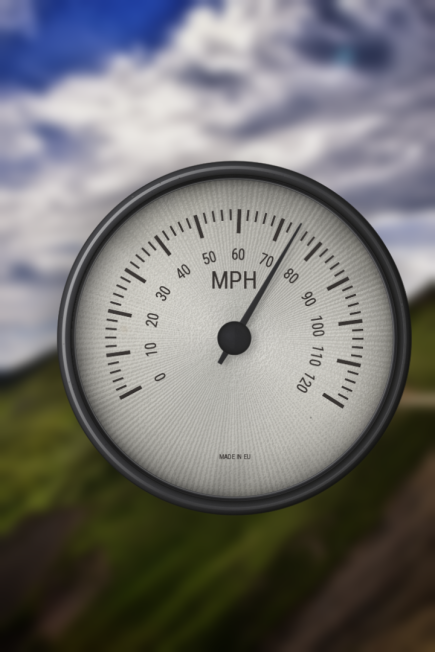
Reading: mph 74
